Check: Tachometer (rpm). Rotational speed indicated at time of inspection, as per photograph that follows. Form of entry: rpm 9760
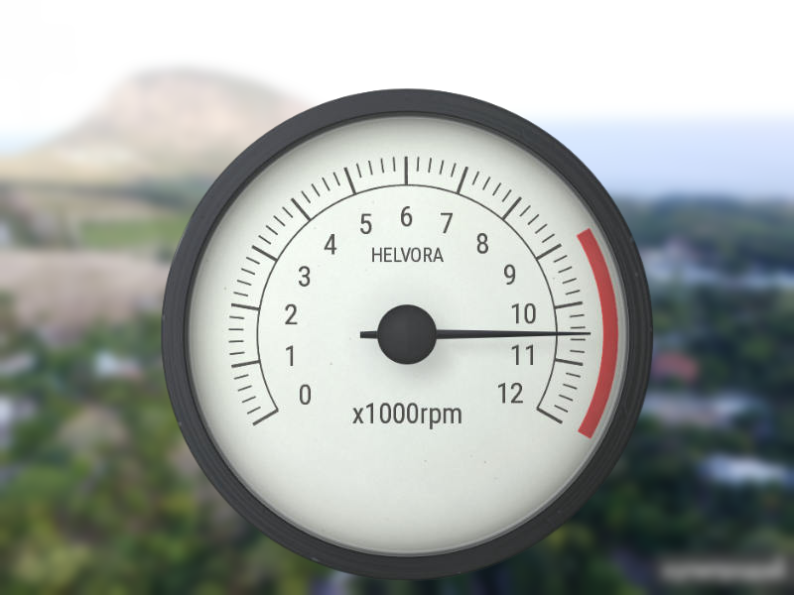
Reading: rpm 10500
